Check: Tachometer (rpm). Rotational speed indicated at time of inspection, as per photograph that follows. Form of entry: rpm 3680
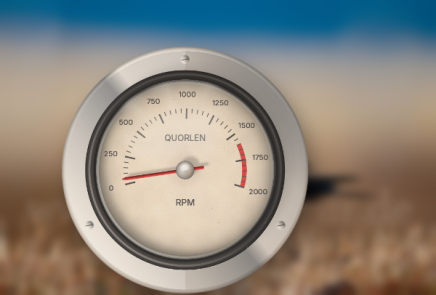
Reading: rpm 50
